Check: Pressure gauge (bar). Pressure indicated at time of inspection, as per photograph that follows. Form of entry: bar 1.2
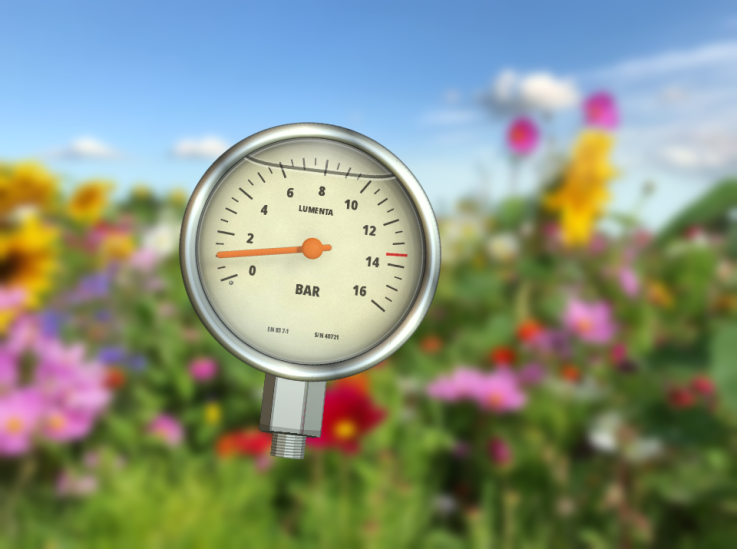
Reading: bar 1
